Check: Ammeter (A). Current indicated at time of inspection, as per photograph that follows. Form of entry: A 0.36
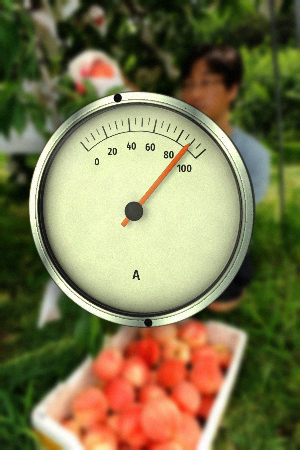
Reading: A 90
